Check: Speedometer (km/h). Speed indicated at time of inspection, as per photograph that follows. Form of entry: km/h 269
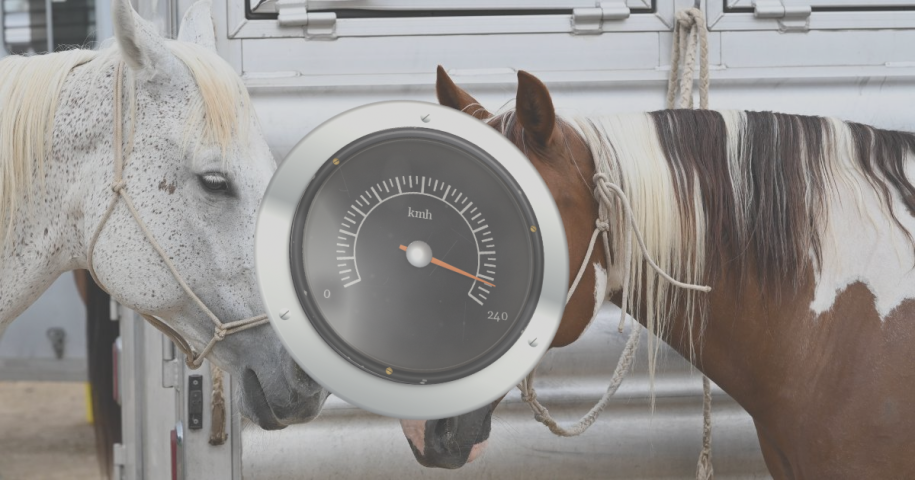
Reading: km/h 225
